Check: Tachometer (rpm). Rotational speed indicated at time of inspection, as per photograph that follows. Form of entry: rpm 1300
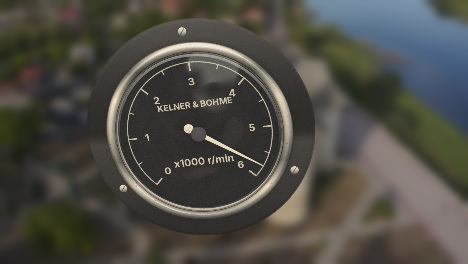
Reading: rpm 5750
